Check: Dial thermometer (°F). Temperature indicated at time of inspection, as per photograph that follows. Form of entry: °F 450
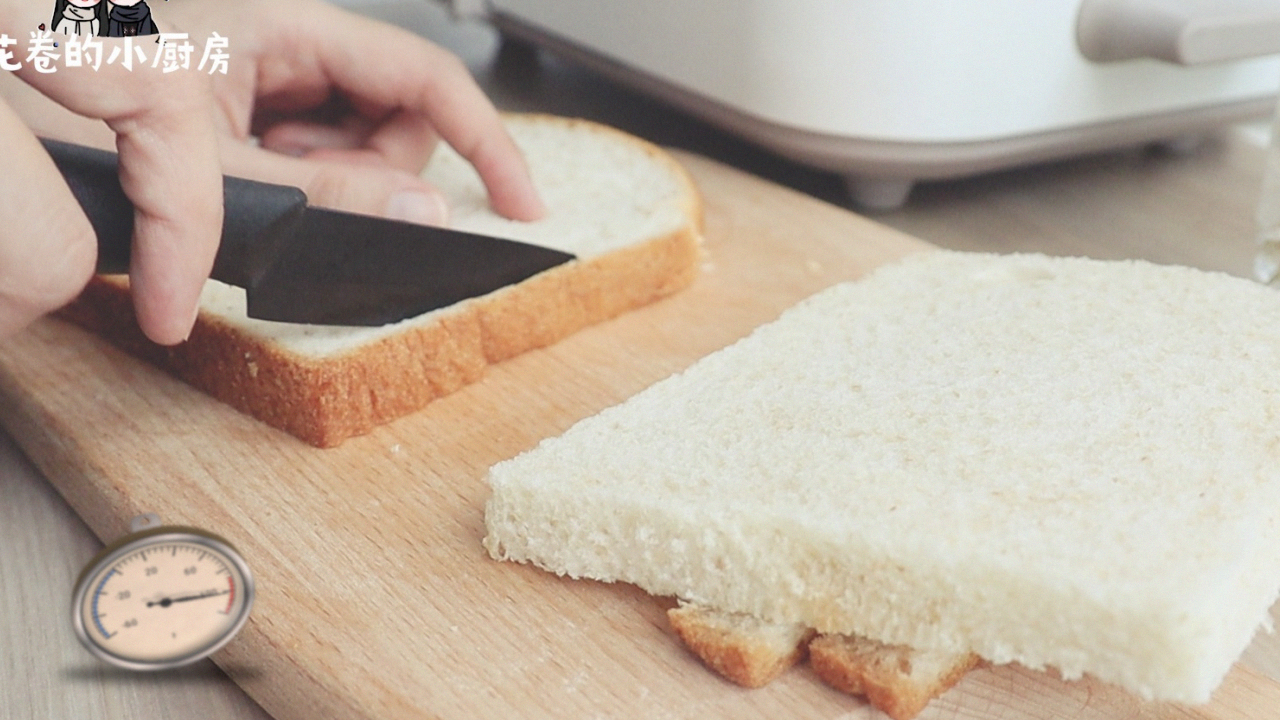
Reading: °F 100
